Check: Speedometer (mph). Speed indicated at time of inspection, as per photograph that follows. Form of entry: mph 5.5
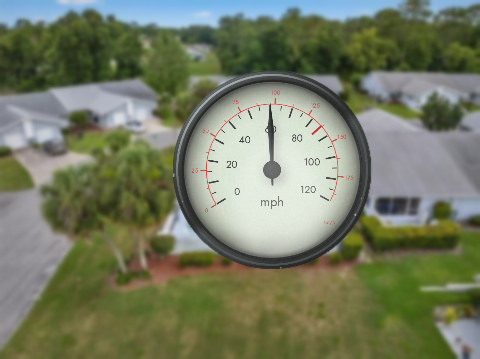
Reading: mph 60
